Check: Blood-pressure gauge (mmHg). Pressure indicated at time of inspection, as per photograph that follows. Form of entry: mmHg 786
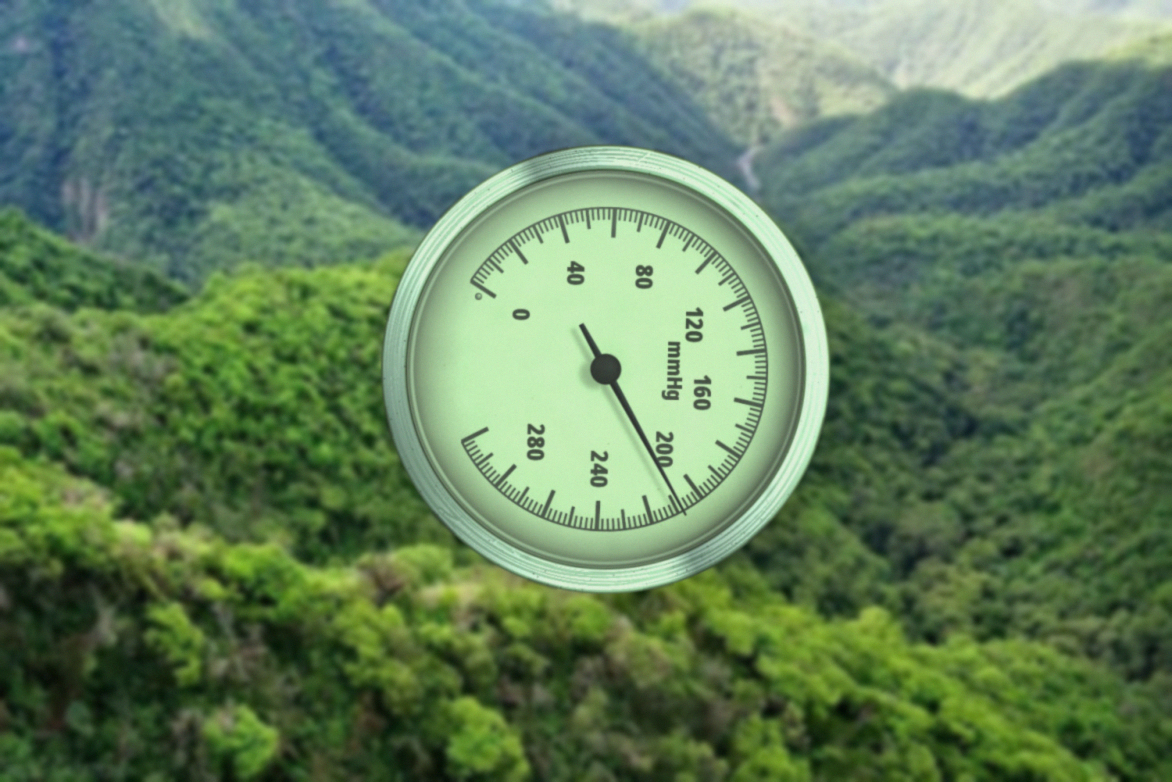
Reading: mmHg 208
